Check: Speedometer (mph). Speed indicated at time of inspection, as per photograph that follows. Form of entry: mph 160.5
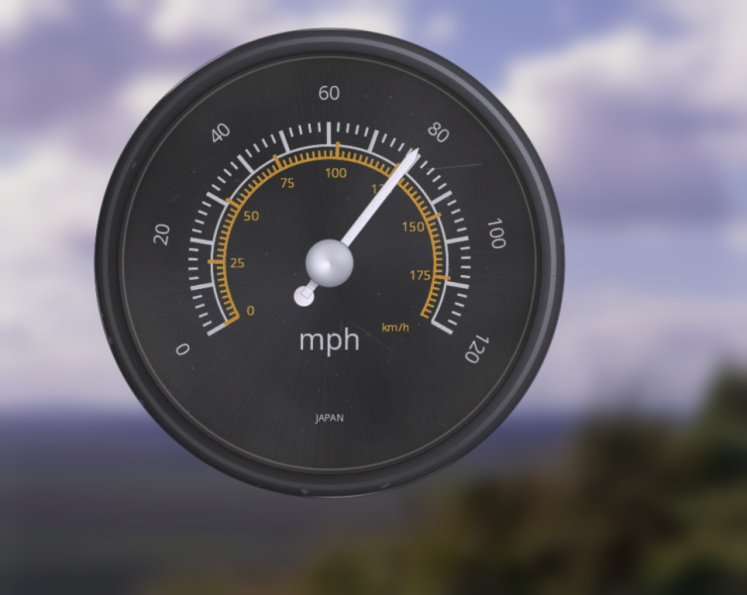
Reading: mph 79
